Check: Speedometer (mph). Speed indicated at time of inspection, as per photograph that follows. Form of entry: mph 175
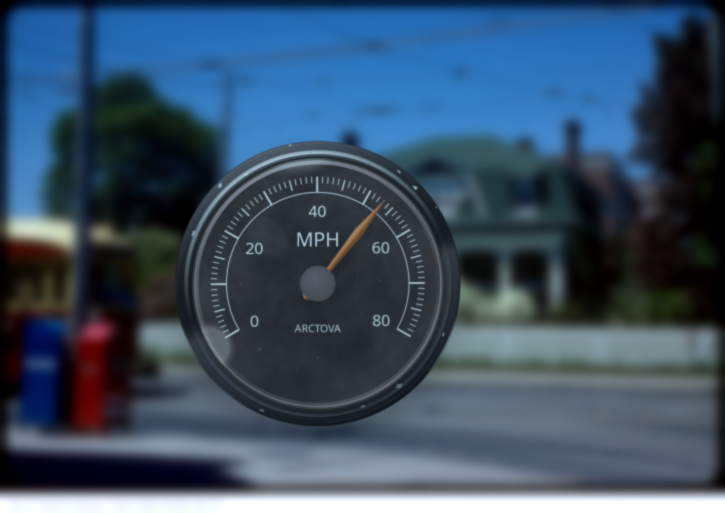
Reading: mph 53
